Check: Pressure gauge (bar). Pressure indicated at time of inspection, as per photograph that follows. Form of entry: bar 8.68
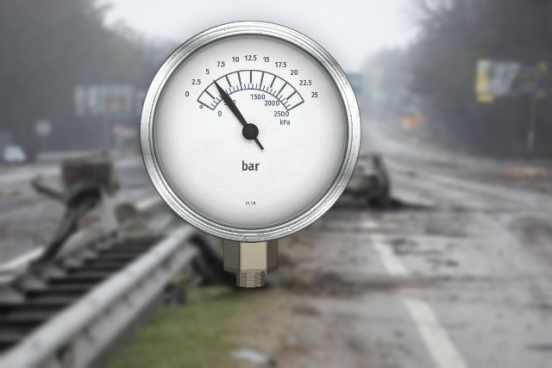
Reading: bar 5
